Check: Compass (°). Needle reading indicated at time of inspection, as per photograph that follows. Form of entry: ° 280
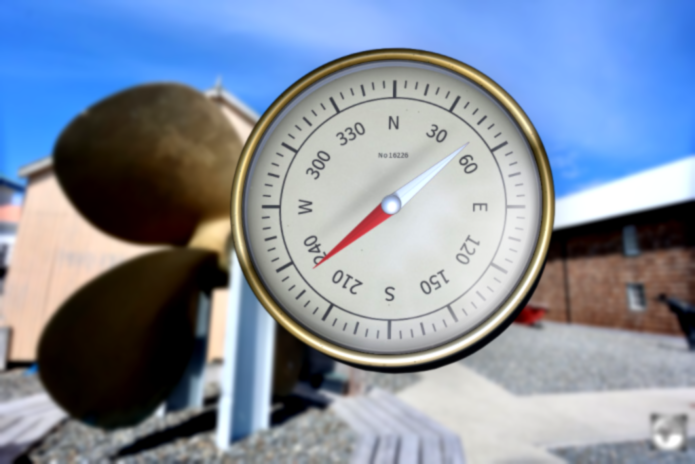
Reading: ° 230
